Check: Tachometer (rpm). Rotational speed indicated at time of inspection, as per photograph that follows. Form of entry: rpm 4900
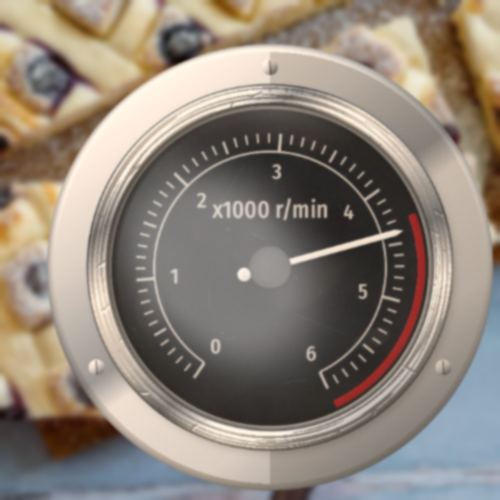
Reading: rpm 4400
